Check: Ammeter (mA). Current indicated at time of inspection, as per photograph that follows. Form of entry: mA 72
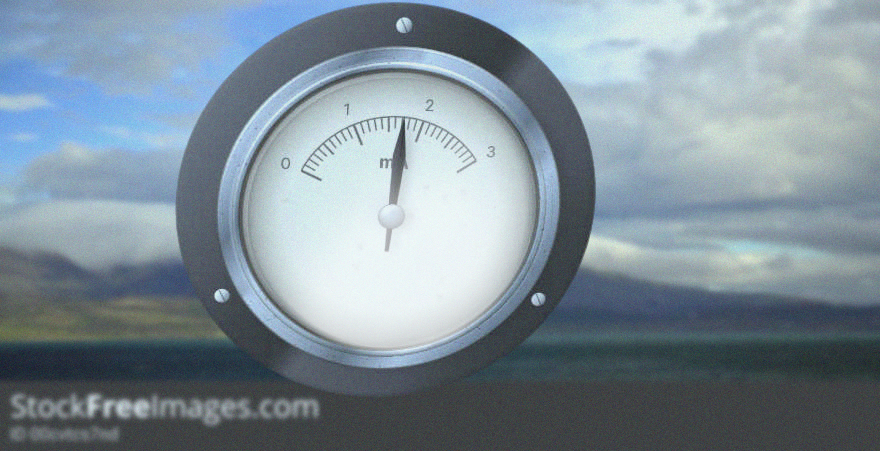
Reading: mA 1.7
